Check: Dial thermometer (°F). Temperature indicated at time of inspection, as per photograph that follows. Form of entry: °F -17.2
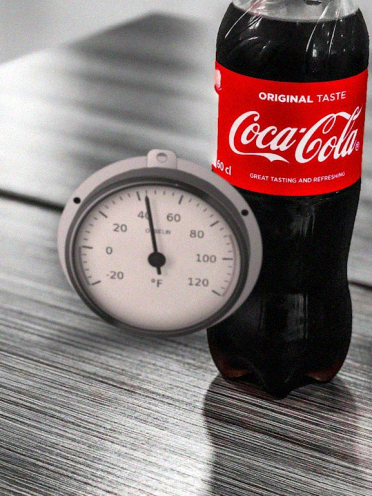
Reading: °F 44
